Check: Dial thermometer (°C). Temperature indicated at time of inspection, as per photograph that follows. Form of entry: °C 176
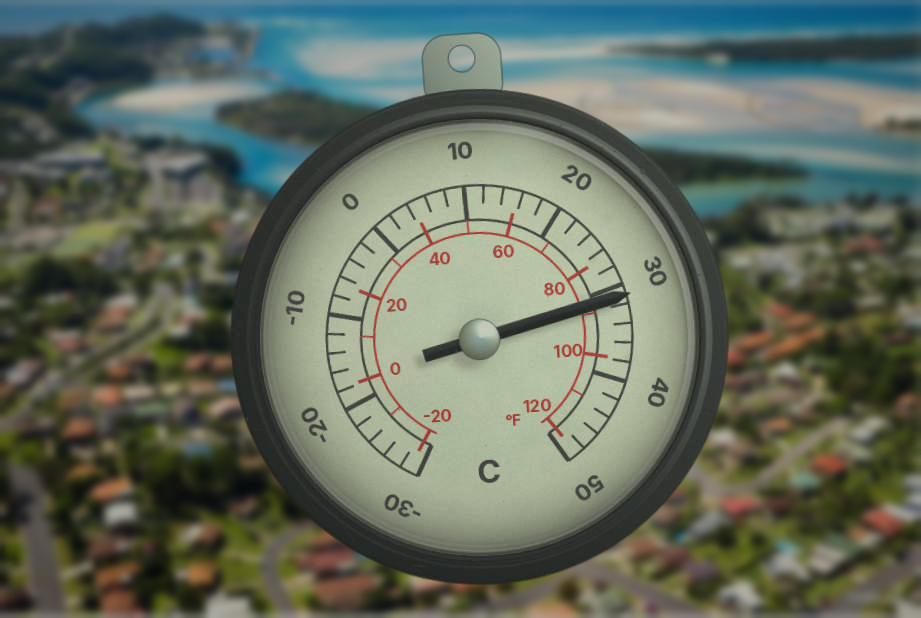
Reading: °C 31
